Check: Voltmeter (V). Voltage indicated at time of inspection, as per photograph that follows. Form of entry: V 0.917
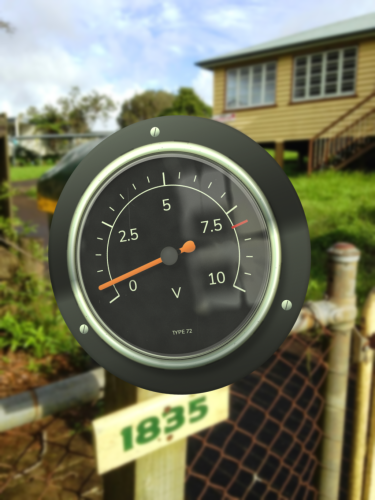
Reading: V 0.5
